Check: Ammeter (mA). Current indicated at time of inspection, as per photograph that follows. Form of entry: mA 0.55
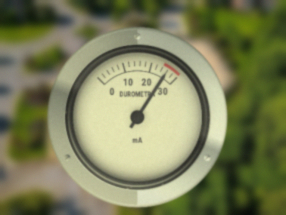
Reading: mA 26
